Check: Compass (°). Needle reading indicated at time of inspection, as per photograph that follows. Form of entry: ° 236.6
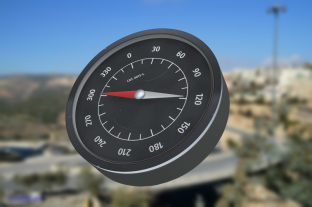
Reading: ° 300
